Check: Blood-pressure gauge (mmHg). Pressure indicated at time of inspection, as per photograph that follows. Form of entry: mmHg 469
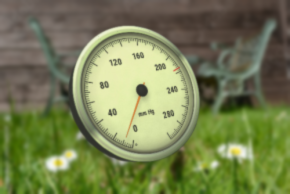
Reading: mmHg 10
